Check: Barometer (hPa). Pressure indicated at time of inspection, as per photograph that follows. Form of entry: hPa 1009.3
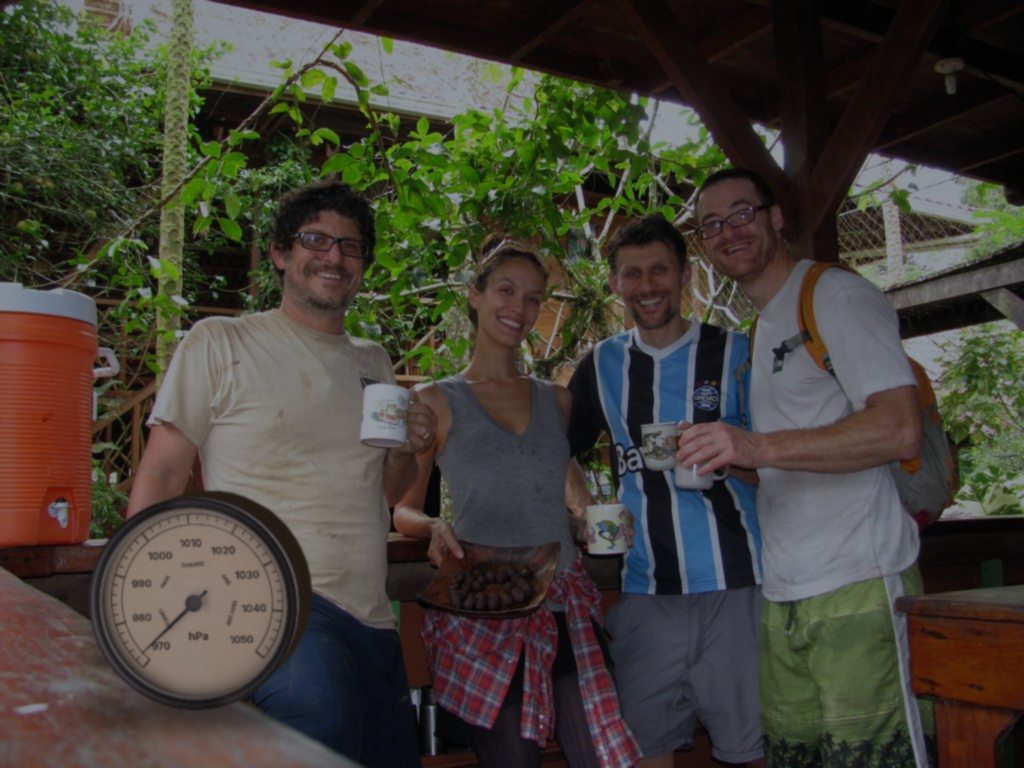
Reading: hPa 972
